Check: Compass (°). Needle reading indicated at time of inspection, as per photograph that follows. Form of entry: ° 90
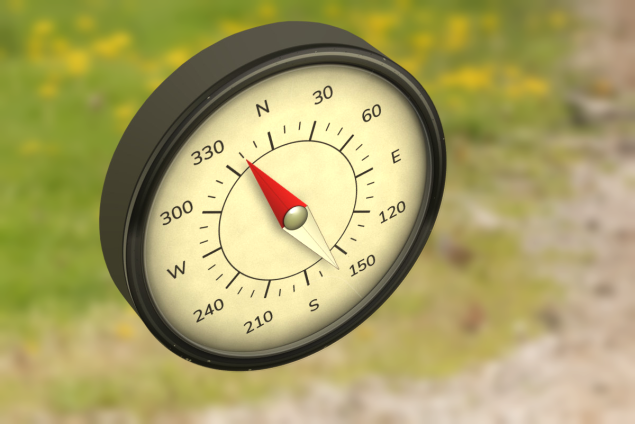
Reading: ° 340
